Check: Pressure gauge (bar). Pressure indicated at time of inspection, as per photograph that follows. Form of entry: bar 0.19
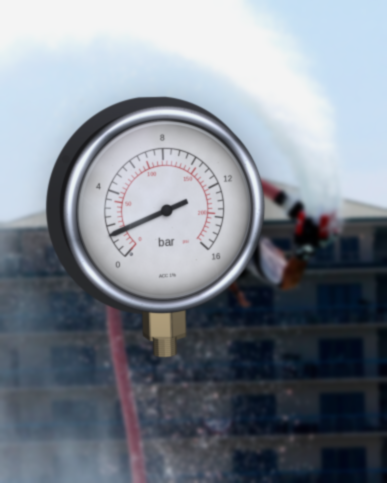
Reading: bar 1.5
